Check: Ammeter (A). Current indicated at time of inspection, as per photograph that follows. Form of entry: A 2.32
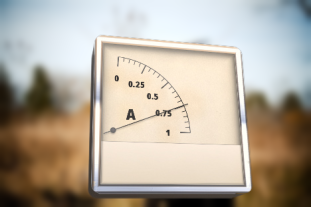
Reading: A 0.75
